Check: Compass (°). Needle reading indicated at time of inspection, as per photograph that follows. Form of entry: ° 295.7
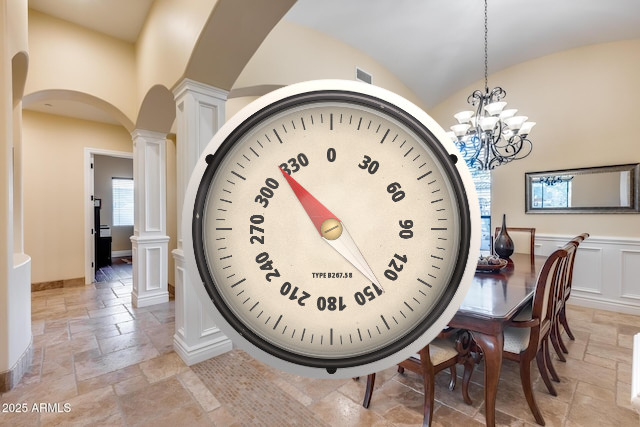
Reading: ° 320
